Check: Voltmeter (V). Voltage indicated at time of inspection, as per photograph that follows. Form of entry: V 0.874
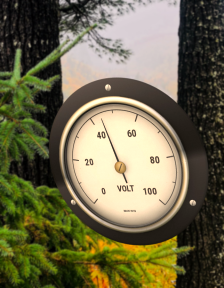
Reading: V 45
